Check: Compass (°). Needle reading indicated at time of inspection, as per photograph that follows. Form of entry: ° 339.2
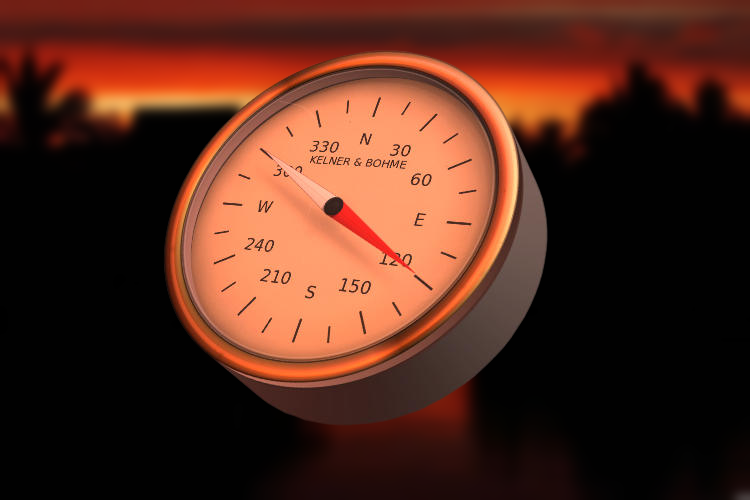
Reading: ° 120
